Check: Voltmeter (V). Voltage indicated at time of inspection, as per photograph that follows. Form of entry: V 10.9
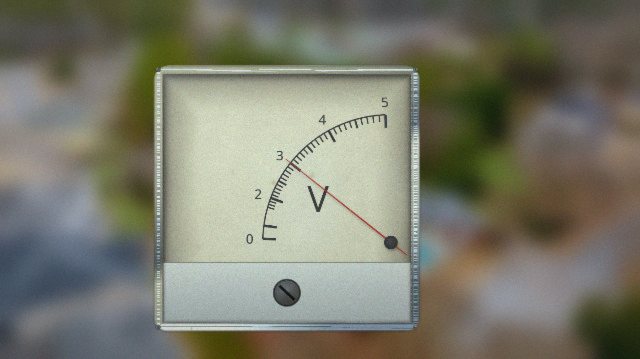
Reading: V 3
